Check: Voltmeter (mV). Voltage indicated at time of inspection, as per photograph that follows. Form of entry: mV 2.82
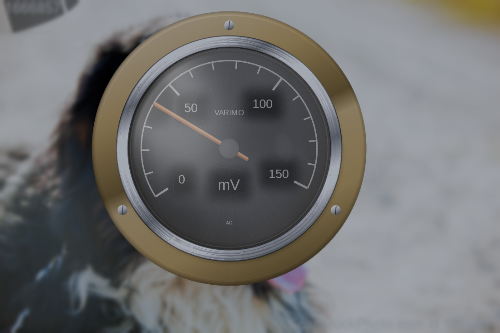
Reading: mV 40
